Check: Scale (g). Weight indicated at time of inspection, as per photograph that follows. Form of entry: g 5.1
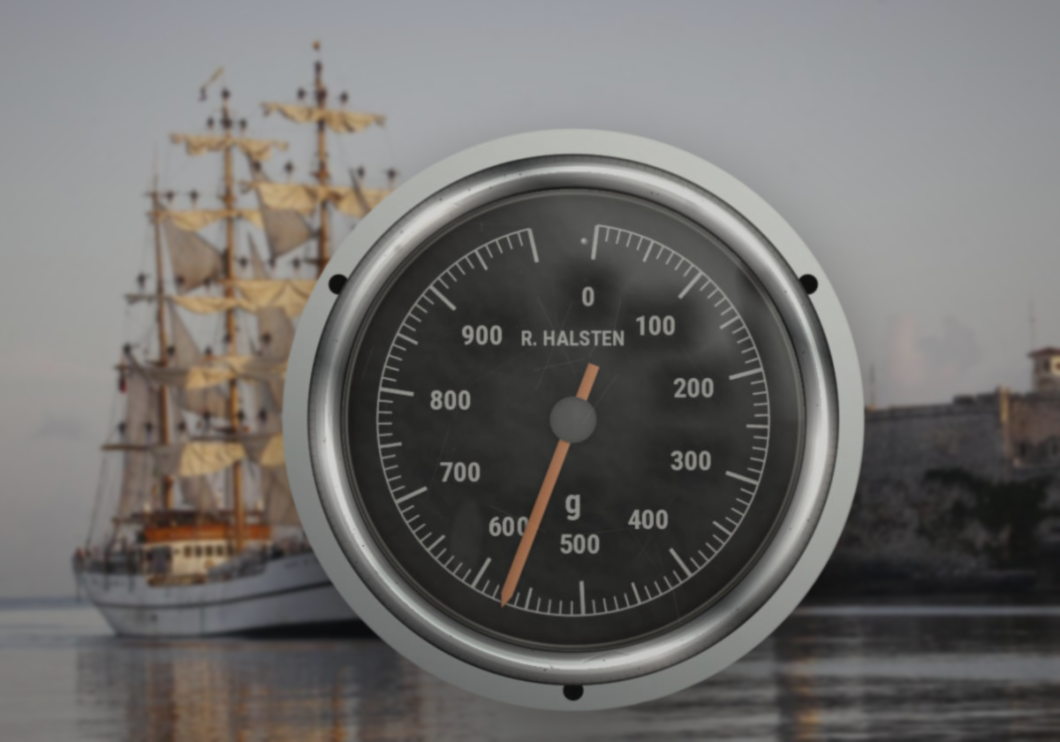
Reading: g 570
